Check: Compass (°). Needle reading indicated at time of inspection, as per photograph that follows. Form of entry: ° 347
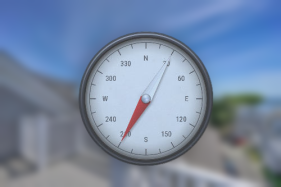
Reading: ° 210
